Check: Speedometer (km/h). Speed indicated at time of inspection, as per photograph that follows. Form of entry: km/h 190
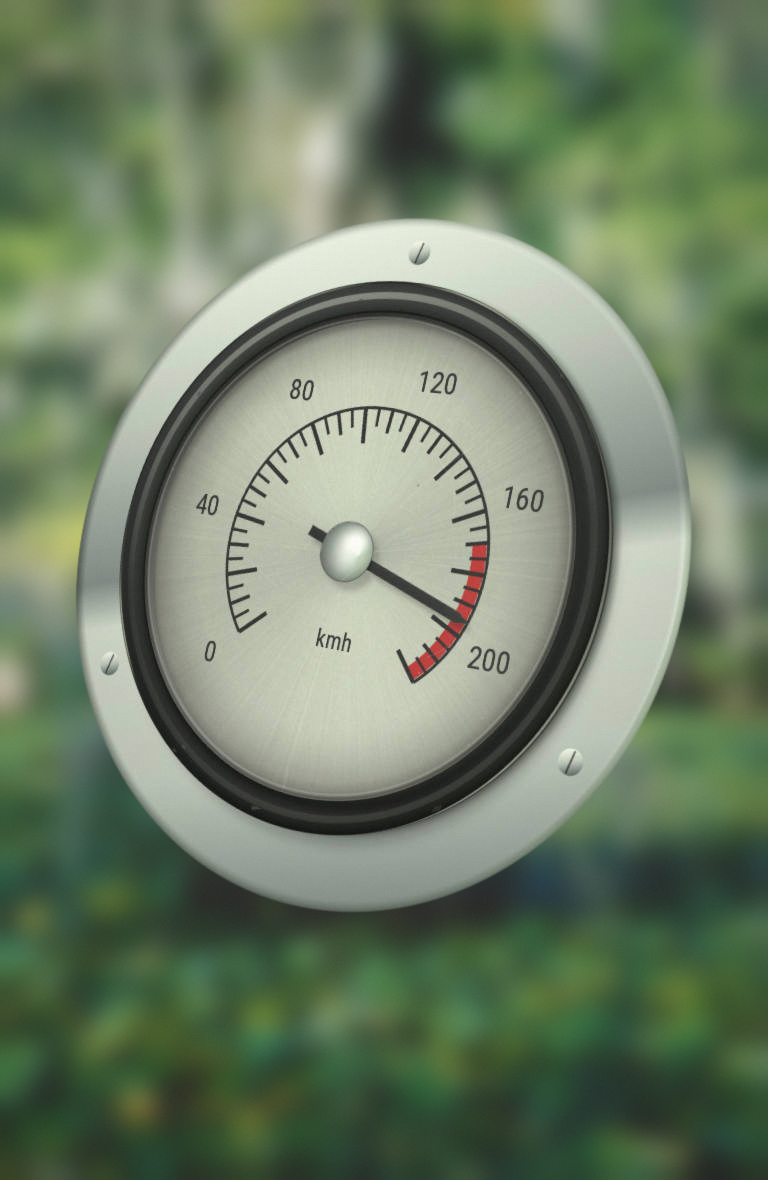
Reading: km/h 195
